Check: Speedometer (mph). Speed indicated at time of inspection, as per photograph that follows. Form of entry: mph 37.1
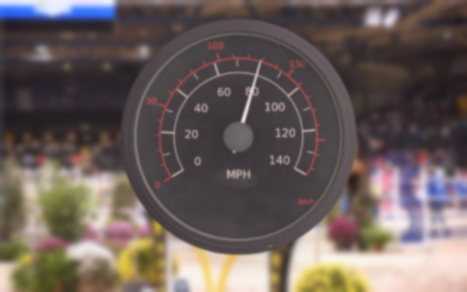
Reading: mph 80
